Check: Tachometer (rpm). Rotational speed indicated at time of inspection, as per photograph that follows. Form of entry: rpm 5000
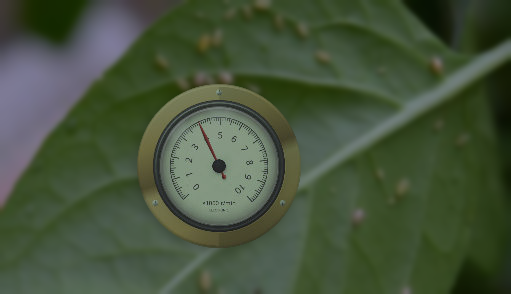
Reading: rpm 4000
